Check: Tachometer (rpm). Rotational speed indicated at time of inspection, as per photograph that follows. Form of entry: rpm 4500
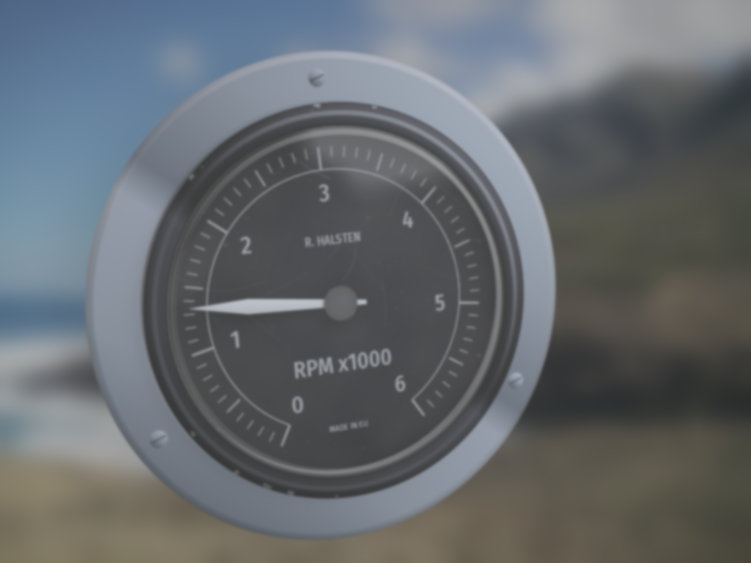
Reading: rpm 1350
